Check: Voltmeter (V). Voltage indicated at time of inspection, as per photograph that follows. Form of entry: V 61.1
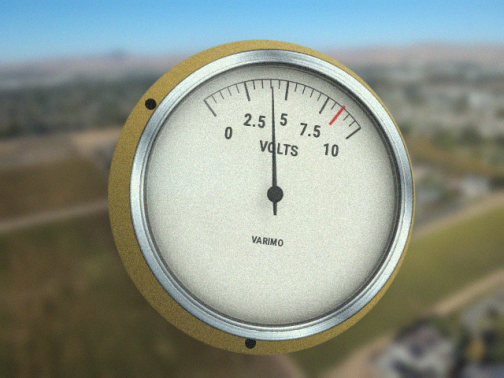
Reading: V 4
